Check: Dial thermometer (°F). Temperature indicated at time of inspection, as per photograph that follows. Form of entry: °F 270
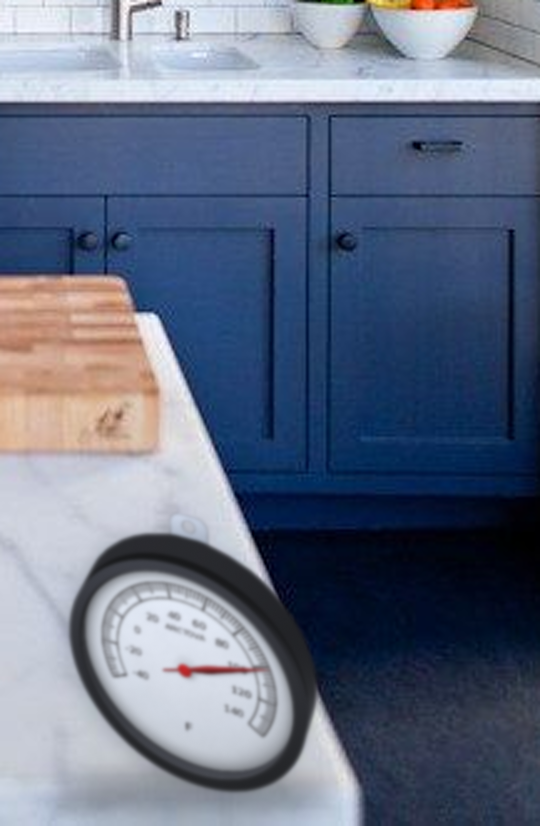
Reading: °F 100
